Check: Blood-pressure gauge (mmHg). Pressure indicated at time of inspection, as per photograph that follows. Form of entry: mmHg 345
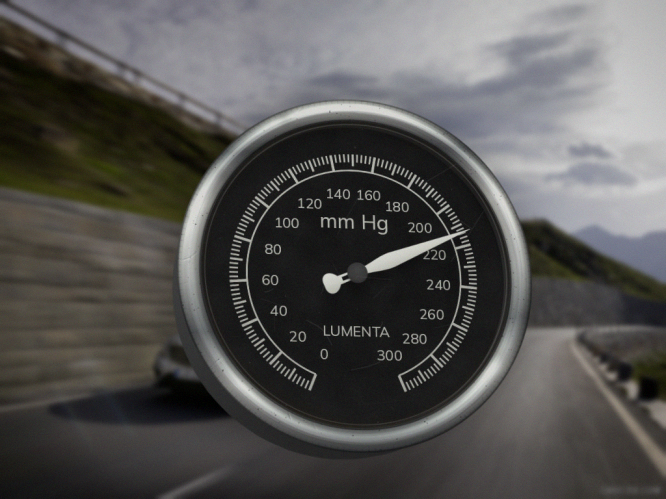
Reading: mmHg 214
